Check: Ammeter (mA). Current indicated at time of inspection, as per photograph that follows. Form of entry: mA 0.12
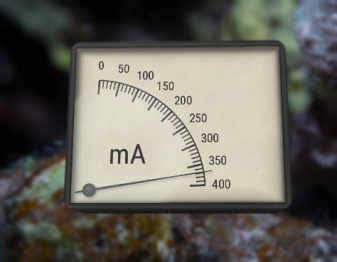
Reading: mA 370
